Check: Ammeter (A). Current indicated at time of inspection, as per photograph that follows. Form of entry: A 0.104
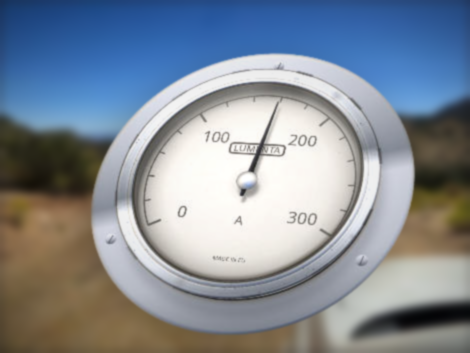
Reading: A 160
